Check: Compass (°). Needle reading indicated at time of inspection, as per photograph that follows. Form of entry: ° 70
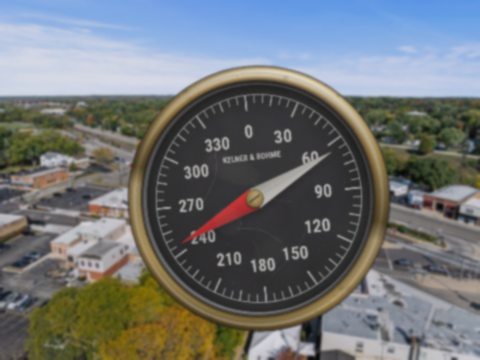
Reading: ° 245
